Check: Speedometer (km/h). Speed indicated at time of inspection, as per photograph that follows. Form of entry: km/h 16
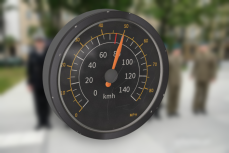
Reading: km/h 80
